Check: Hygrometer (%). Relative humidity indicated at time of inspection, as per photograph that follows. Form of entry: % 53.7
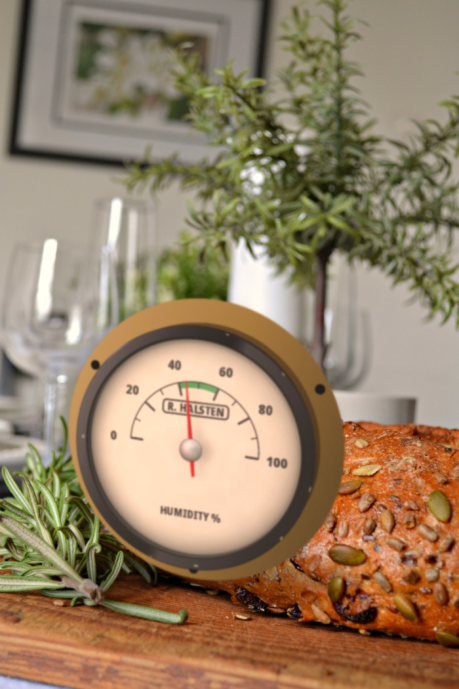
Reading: % 45
